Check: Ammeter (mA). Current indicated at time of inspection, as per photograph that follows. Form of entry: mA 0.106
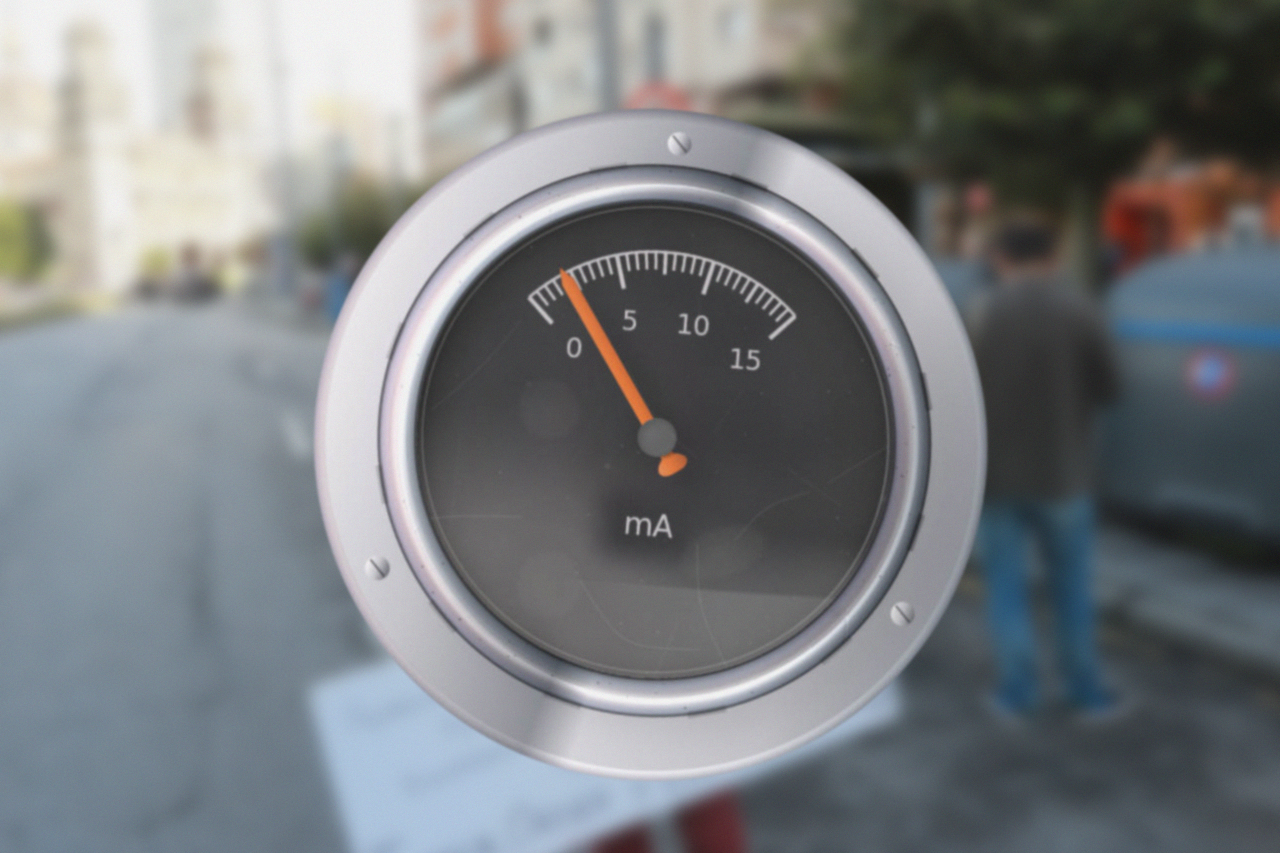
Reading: mA 2
